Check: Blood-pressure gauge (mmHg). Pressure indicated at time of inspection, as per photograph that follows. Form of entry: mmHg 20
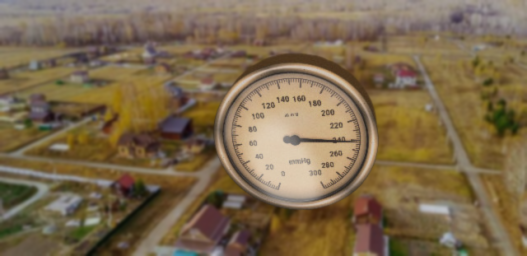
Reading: mmHg 240
